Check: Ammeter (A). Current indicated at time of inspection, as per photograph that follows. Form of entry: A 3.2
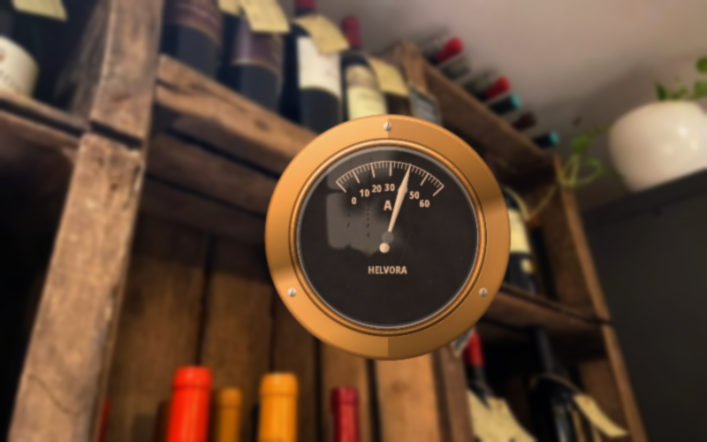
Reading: A 40
